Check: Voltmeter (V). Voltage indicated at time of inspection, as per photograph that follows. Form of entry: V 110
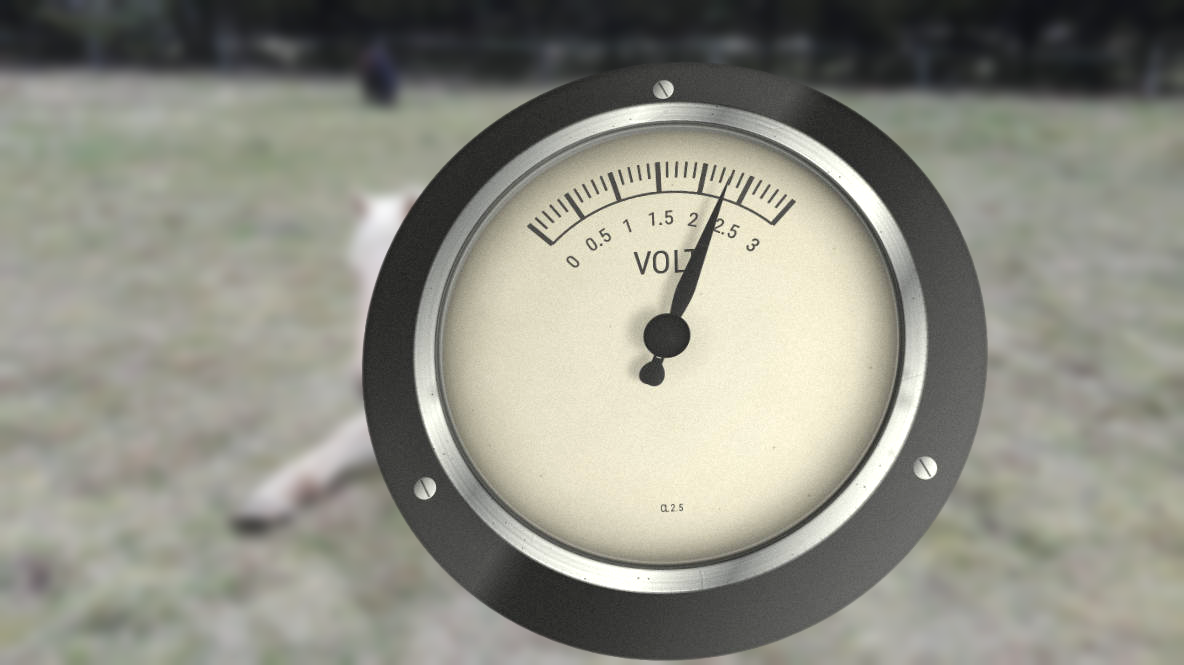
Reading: V 2.3
